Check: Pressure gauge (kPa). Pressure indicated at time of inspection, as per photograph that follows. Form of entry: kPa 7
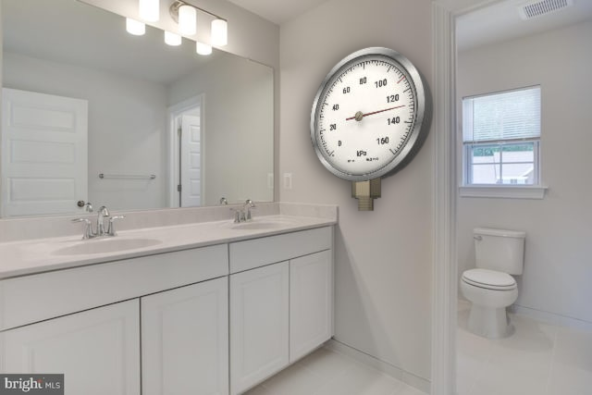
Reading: kPa 130
